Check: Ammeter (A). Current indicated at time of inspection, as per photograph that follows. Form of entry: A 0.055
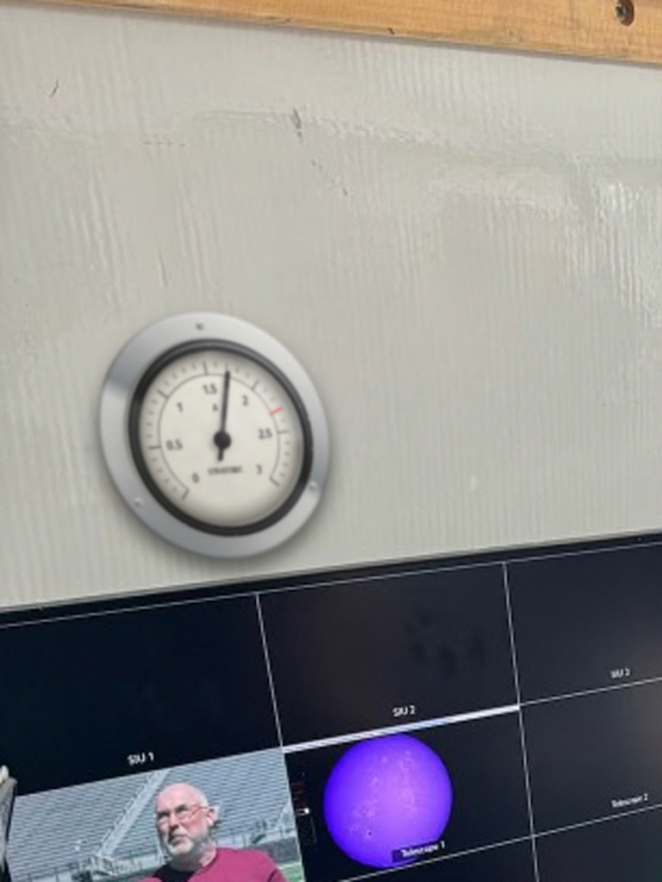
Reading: A 1.7
